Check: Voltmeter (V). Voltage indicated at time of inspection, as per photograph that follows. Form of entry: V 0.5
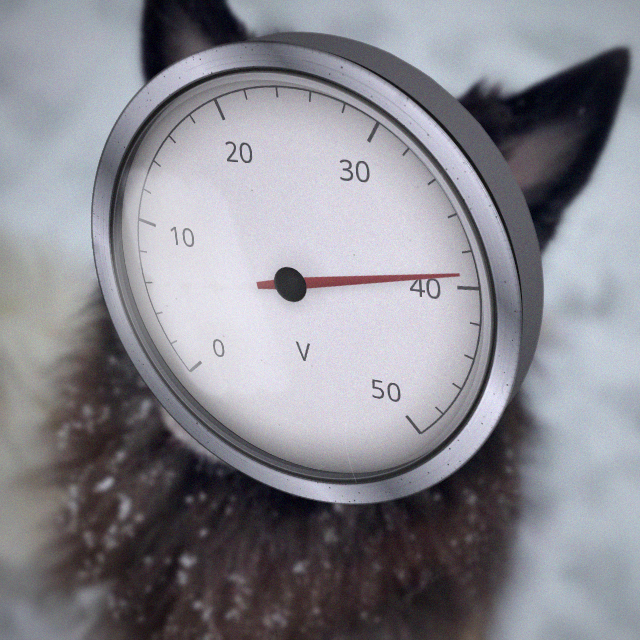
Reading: V 39
